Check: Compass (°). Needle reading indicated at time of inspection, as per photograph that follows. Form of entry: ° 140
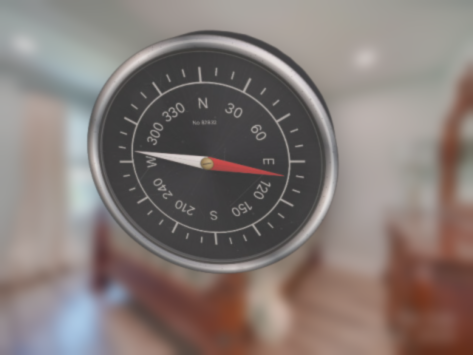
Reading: ° 100
